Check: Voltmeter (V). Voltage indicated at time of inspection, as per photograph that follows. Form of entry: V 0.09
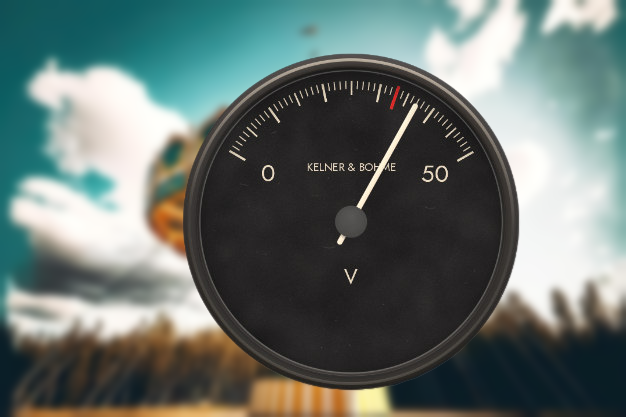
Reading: V 37
